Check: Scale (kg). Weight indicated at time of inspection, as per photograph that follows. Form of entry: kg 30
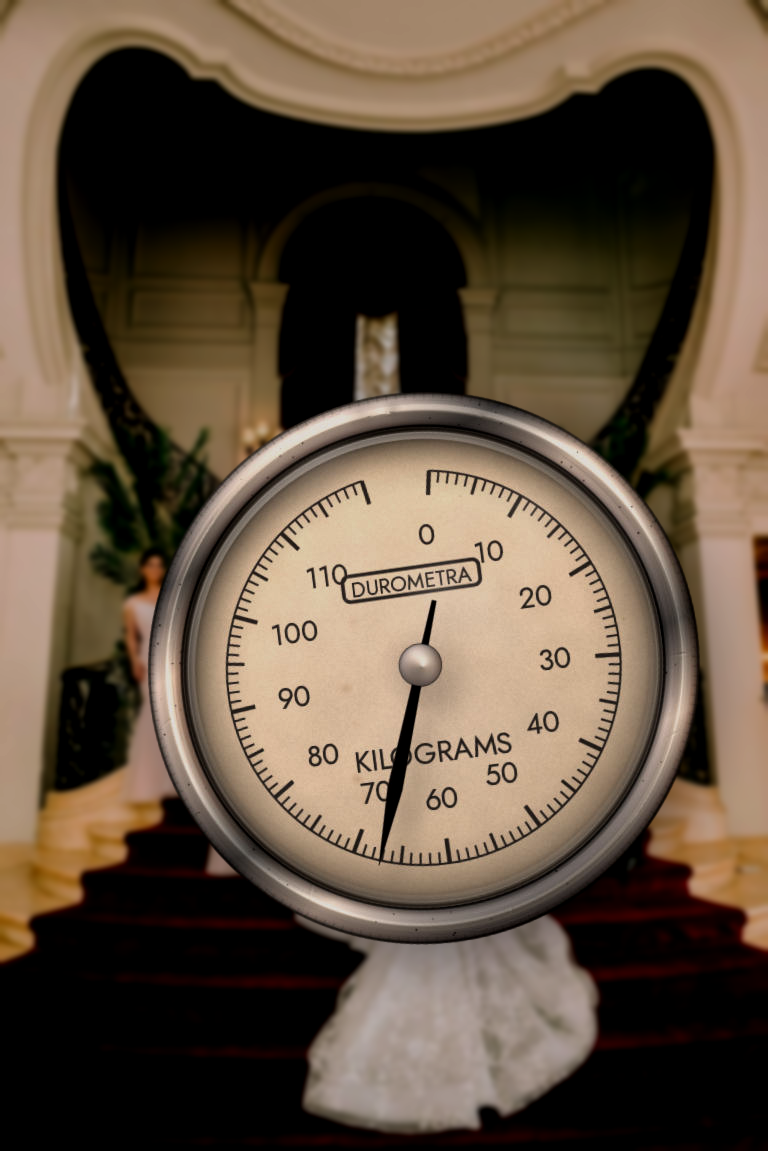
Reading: kg 67
